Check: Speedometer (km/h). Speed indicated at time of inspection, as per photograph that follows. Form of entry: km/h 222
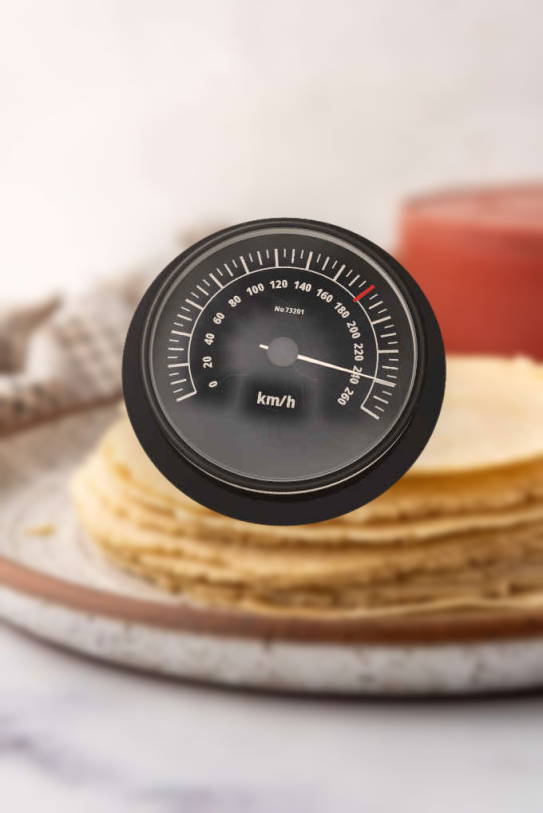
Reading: km/h 240
